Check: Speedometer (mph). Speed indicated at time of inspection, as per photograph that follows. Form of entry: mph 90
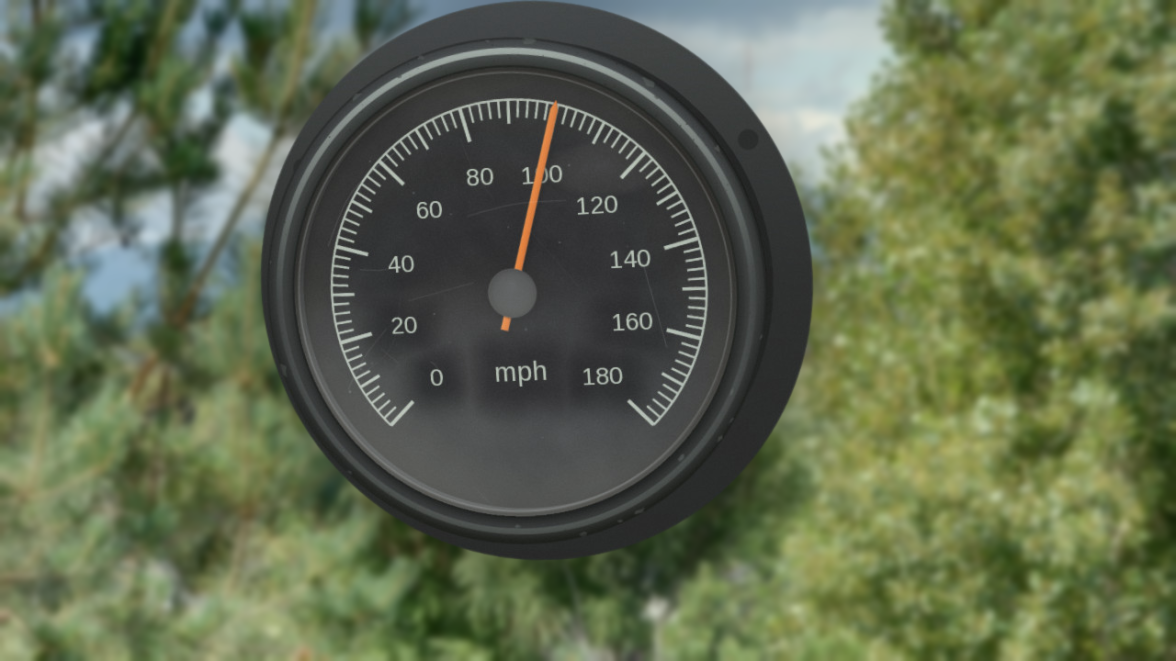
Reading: mph 100
